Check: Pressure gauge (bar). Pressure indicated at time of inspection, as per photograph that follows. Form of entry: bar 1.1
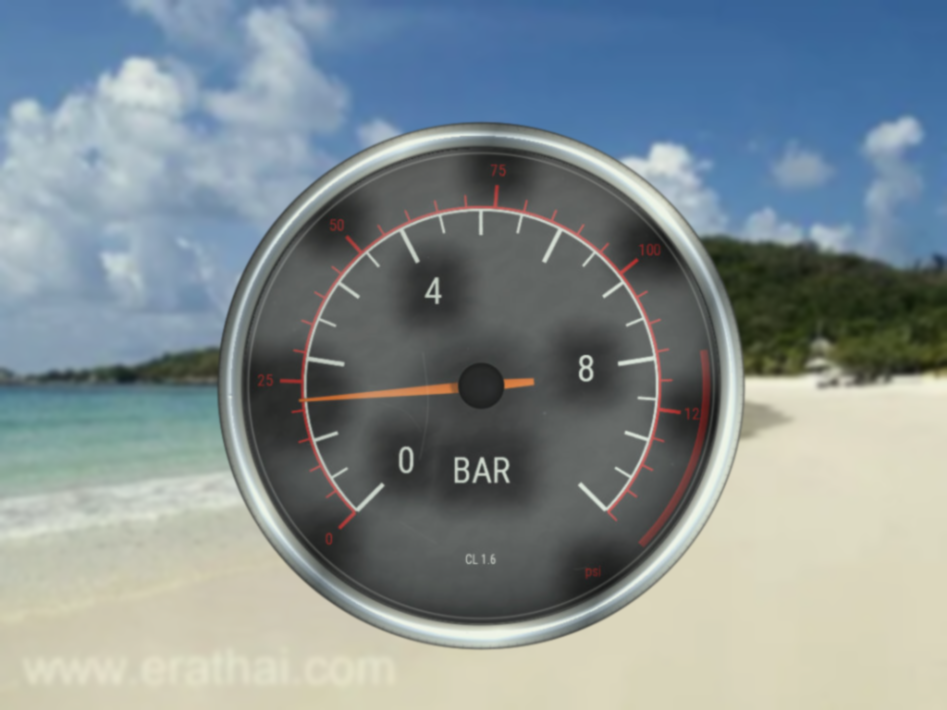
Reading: bar 1.5
